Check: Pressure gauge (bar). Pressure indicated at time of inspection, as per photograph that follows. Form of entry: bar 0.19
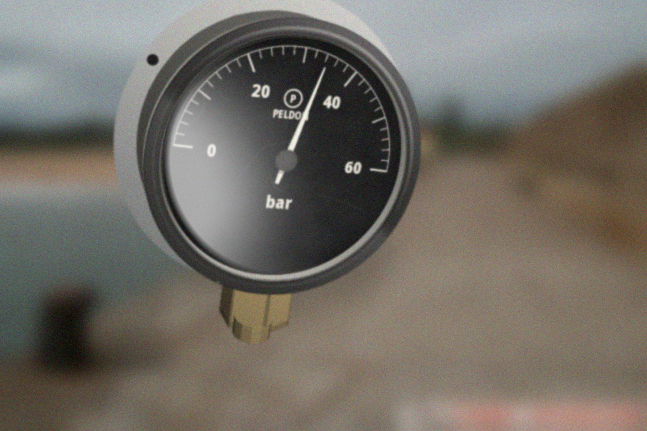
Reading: bar 34
